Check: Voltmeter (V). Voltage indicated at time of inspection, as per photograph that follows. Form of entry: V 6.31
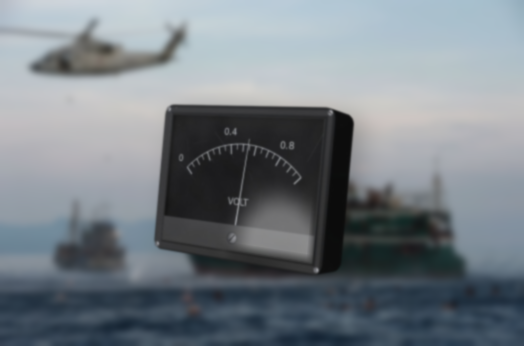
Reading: V 0.55
